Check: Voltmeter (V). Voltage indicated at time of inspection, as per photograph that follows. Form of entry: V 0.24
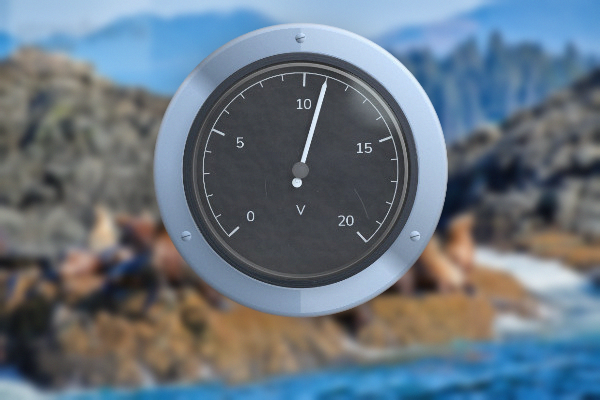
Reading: V 11
